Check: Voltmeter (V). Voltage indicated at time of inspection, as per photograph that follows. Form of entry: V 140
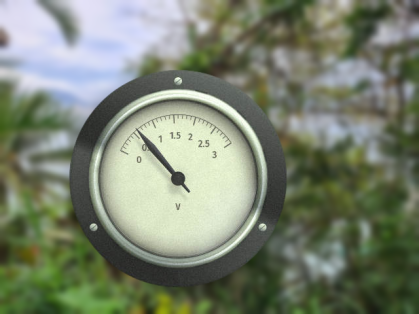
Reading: V 0.6
